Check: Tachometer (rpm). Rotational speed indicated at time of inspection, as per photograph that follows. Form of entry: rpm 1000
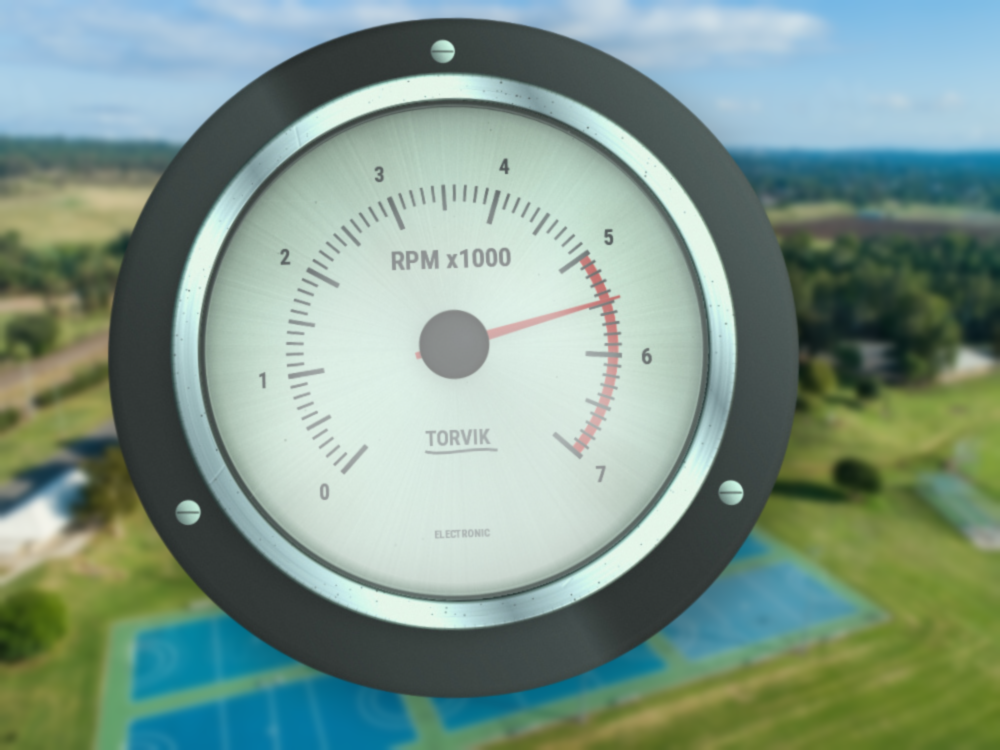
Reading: rpm 5500
